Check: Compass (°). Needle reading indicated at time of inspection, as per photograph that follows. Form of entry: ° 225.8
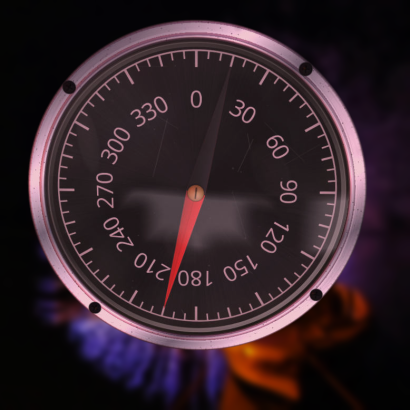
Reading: ° 195
